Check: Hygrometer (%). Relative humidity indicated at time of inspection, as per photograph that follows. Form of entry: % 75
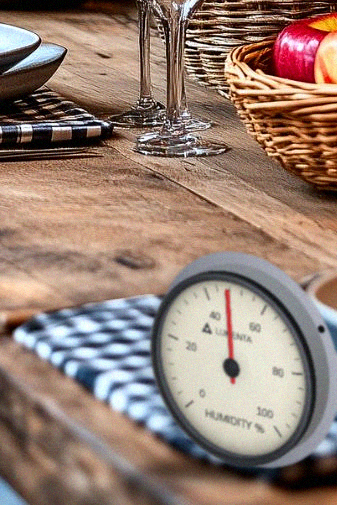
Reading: % 48
